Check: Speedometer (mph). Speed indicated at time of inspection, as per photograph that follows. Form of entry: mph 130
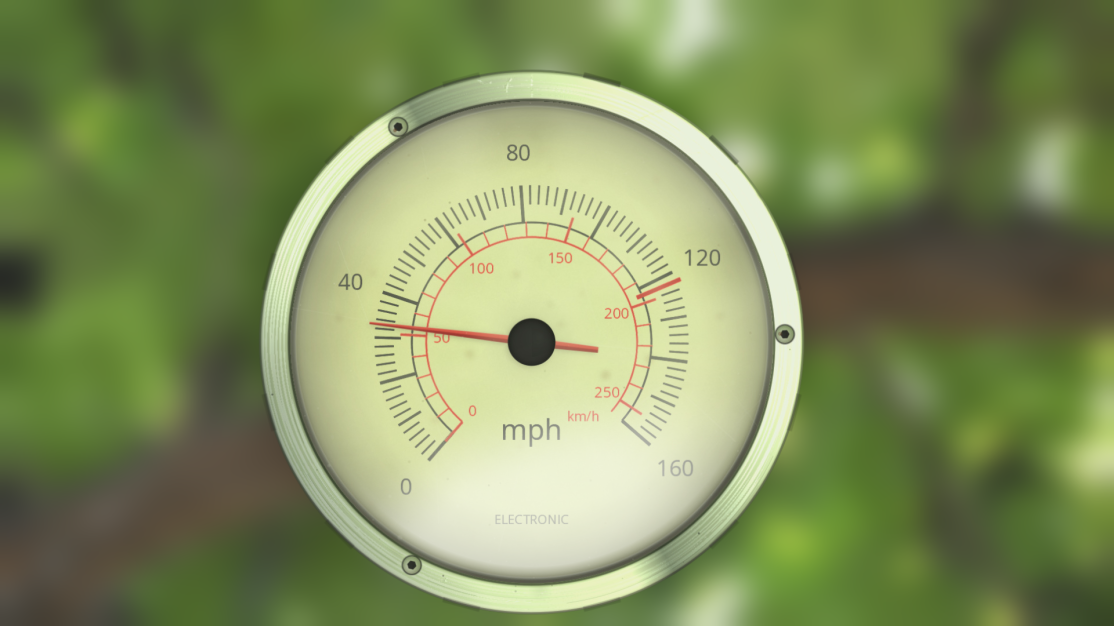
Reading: mph 33
